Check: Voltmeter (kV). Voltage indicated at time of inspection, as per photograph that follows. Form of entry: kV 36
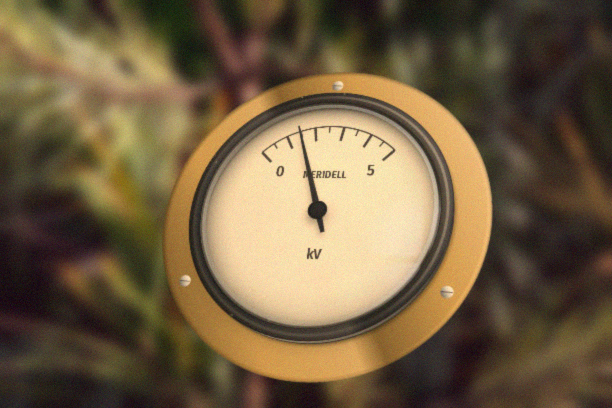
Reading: kV 1.5
